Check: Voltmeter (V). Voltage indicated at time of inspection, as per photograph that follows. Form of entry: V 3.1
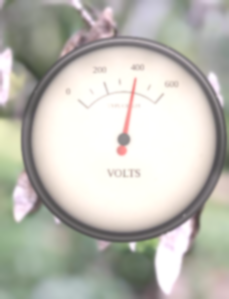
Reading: V 400
